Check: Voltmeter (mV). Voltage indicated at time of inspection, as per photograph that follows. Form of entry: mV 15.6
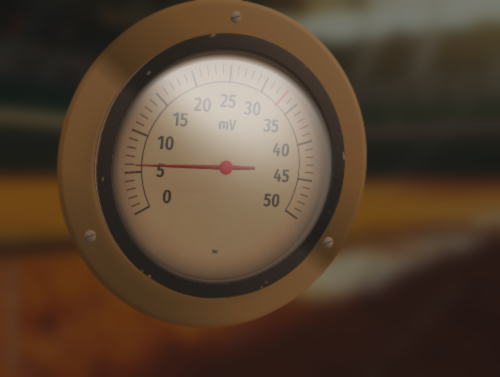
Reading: mV 6
